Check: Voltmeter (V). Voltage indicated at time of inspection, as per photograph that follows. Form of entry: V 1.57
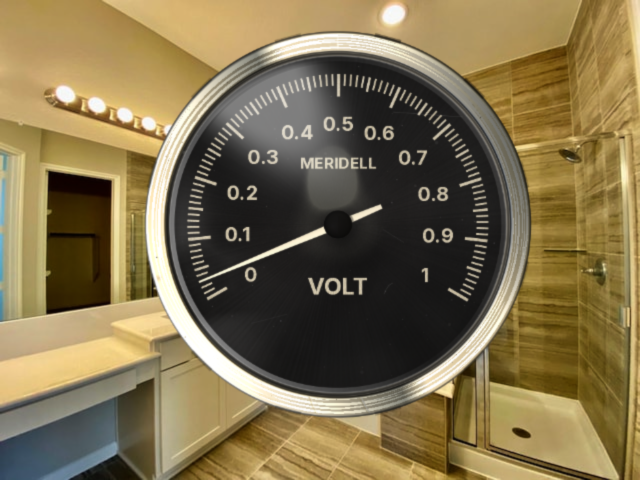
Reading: V 0.03
